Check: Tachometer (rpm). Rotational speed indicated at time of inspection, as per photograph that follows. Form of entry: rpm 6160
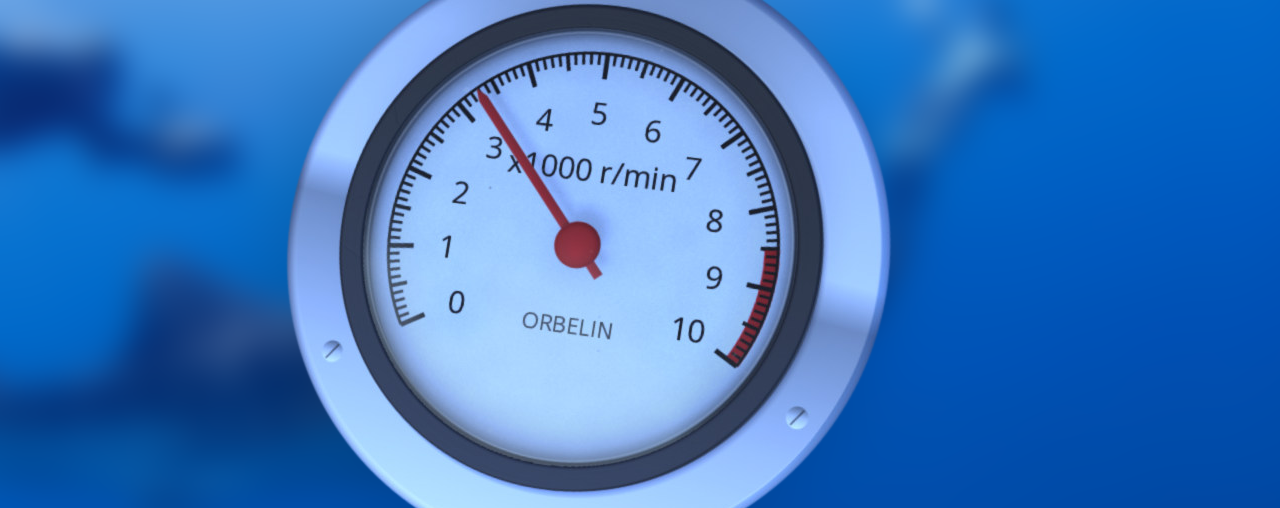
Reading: rpm 3300
